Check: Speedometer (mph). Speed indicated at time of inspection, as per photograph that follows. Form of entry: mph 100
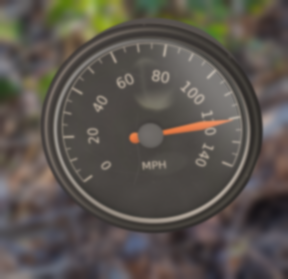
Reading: mph 120
